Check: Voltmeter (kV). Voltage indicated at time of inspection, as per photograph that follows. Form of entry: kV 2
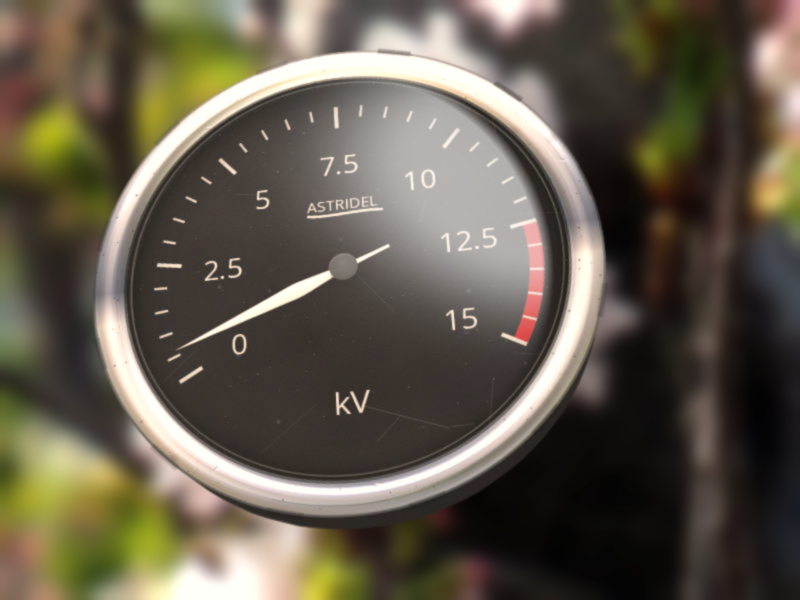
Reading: kV 0.5
